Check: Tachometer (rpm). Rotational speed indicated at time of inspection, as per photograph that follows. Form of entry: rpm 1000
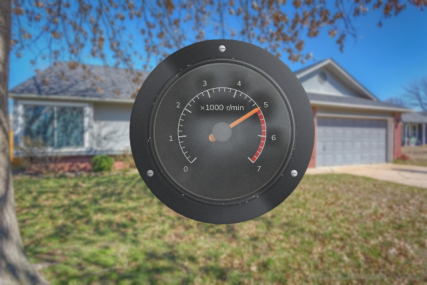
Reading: rpm 5000
